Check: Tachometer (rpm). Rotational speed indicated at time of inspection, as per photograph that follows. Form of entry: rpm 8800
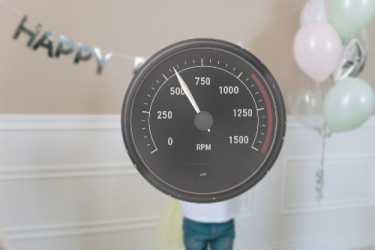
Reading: rpm 575
